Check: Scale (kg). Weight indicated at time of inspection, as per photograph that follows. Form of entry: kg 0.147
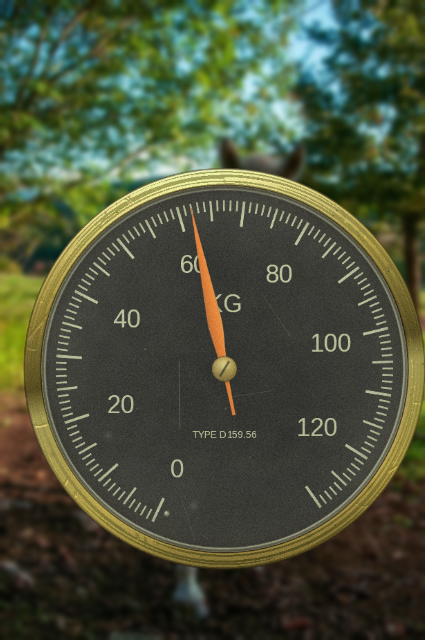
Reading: kg 62
